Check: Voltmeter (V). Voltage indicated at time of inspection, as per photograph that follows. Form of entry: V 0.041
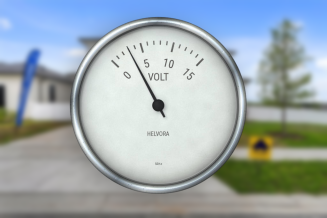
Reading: V 3
